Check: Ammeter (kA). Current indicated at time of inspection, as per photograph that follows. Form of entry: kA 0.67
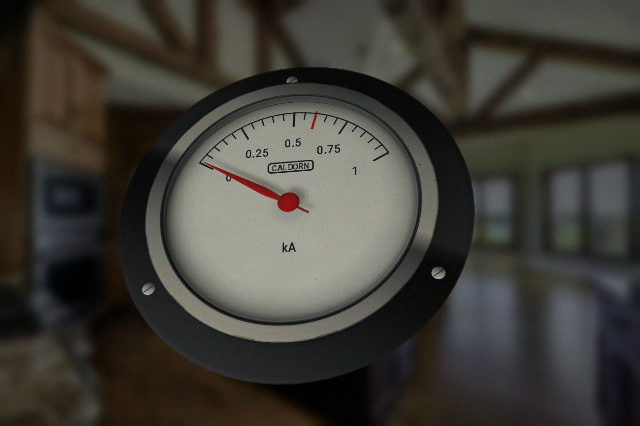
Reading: kA 0
